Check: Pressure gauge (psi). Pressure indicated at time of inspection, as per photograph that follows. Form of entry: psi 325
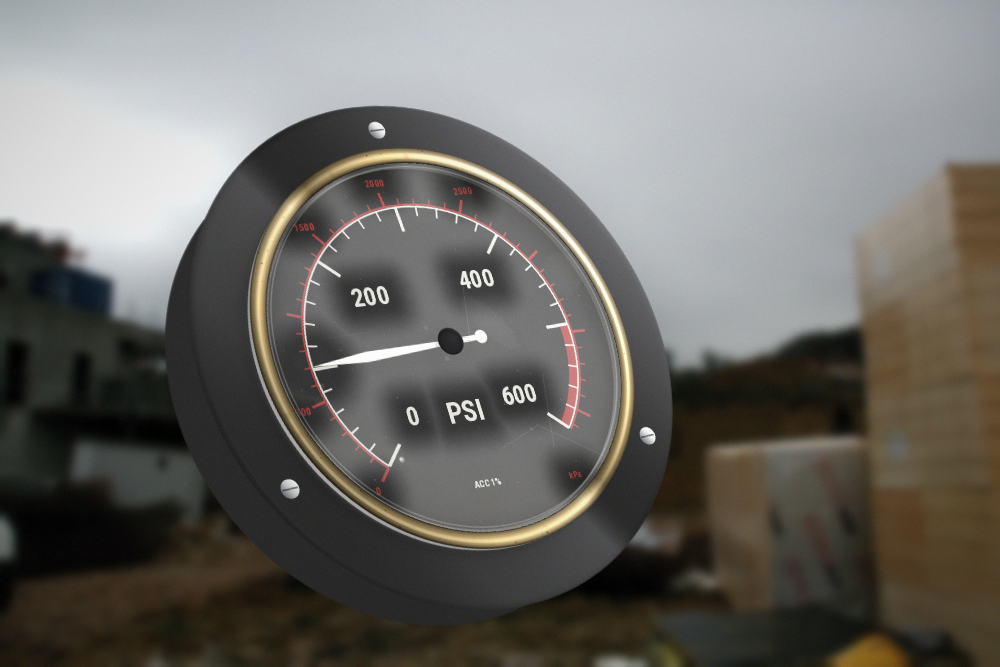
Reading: psi 100
